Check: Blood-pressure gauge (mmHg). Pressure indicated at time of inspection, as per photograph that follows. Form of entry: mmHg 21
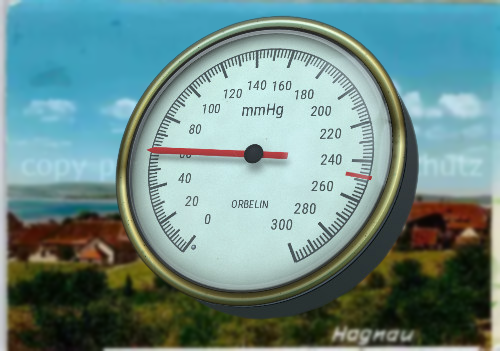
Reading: mmHg 60
